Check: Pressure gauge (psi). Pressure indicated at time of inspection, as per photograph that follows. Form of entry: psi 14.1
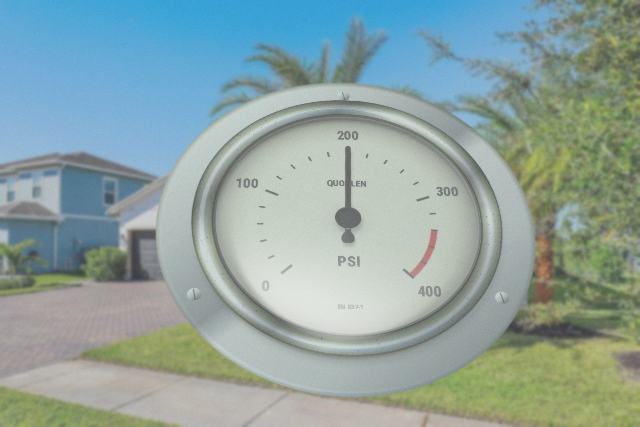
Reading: psi 200
